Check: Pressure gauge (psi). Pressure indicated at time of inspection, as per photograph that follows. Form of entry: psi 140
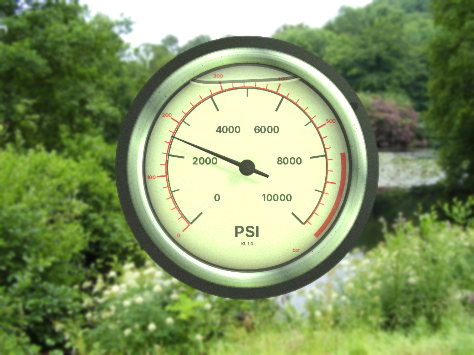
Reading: psi 2500
